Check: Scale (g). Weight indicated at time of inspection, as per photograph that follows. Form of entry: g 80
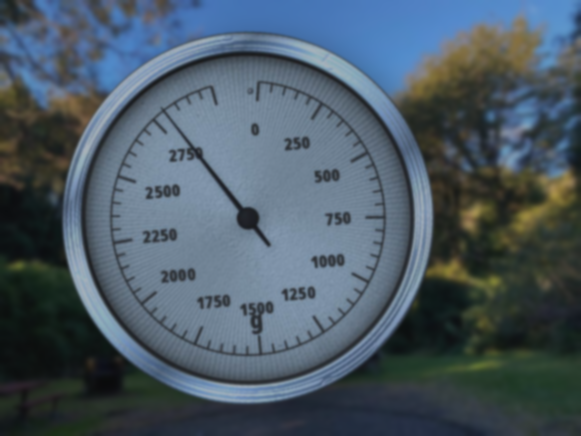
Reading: g 2800
